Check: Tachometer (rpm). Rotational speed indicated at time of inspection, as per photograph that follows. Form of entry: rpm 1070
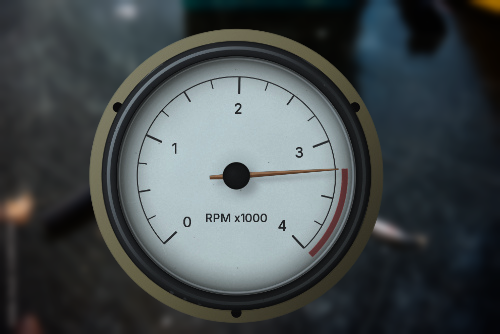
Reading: rpm 3250
